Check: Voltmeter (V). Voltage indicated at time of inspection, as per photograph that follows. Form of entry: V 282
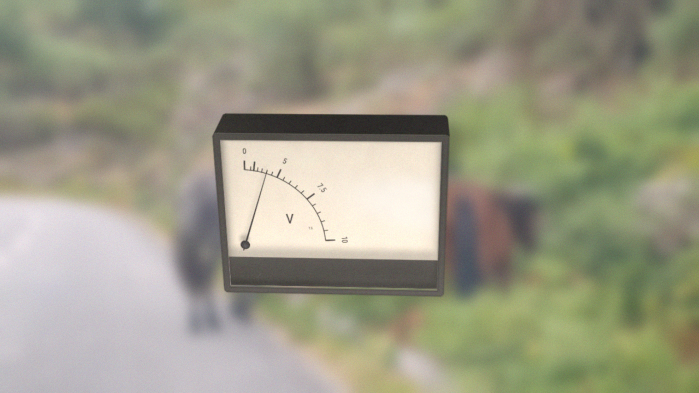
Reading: V 4
